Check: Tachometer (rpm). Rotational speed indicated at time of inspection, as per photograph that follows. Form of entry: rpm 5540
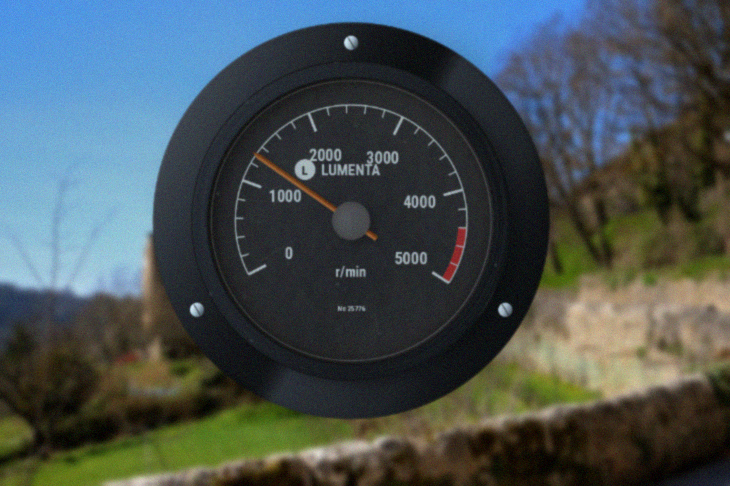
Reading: rpm 1300
